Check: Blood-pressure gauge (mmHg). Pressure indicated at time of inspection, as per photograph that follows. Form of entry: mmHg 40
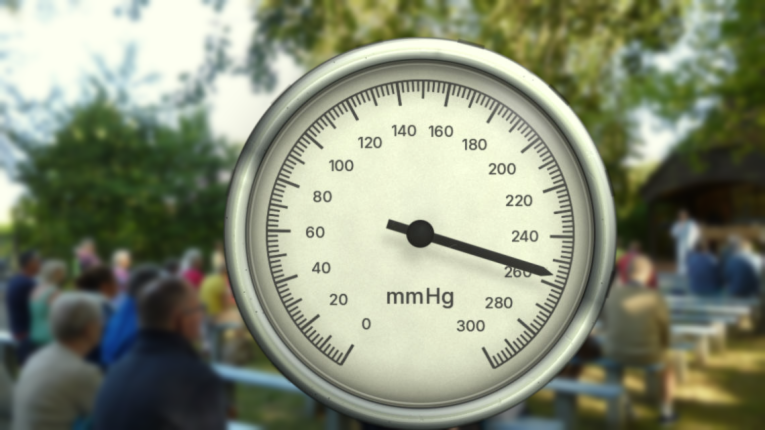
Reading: mmHg 256
